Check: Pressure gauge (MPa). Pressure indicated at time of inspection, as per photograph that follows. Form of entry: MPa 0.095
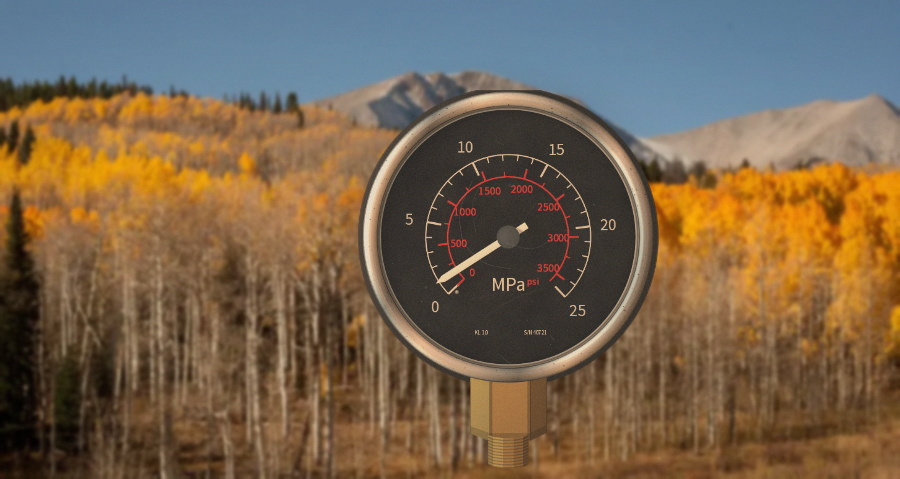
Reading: MPa 1
